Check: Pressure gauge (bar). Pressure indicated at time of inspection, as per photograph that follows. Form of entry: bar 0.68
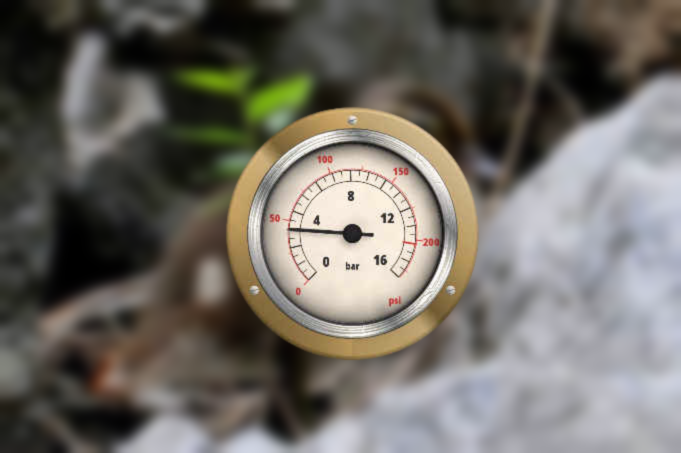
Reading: bar 3
